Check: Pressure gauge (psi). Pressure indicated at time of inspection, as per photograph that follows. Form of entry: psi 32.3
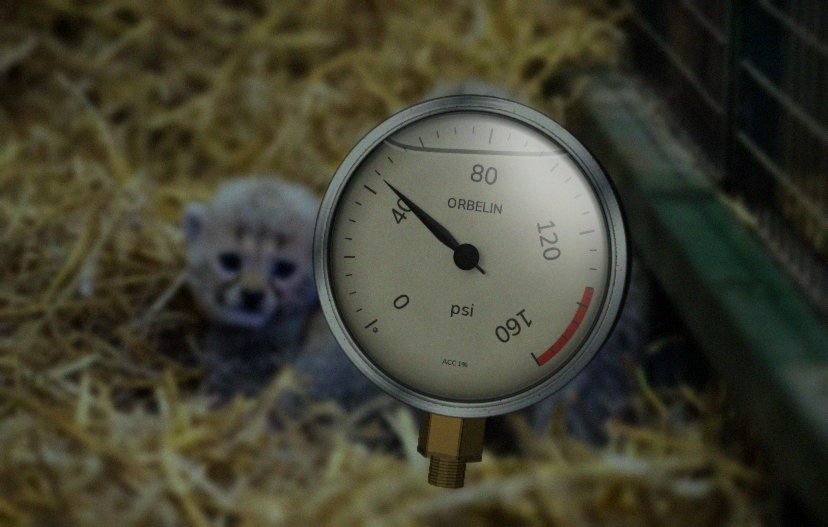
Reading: psi 45
